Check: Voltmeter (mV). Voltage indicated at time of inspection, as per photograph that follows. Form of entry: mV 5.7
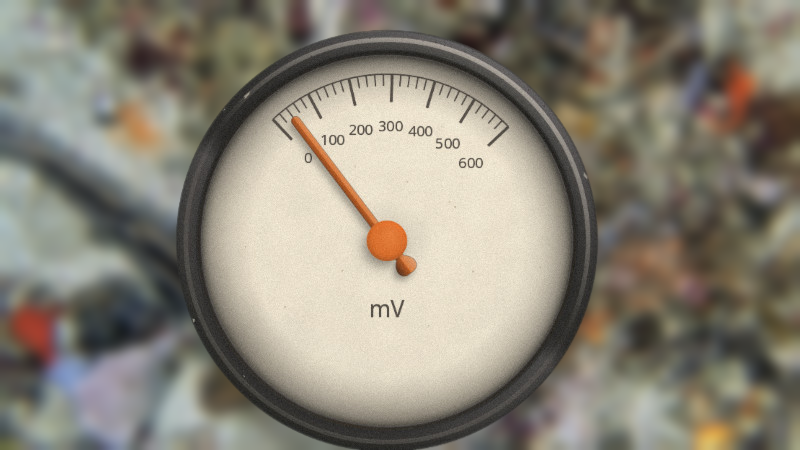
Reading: mV 40
